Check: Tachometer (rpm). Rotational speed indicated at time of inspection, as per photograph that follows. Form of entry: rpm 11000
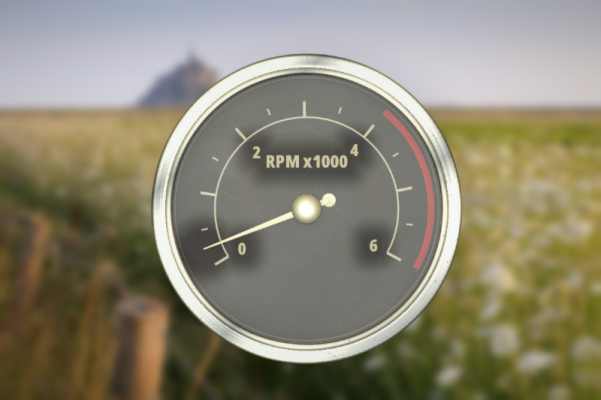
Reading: rpm 250
